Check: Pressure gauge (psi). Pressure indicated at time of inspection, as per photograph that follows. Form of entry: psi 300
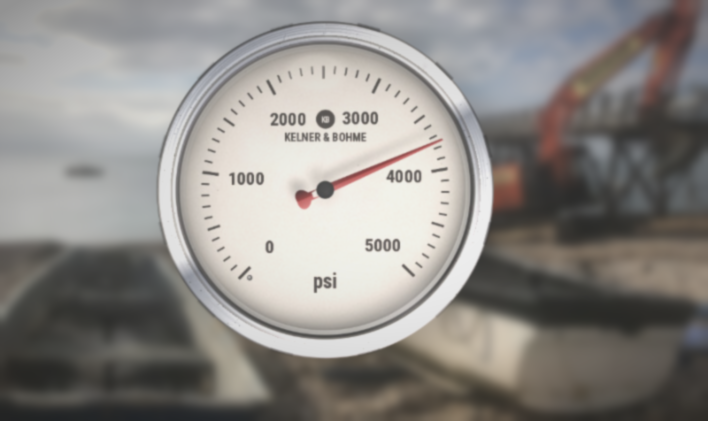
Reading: psi 3750
